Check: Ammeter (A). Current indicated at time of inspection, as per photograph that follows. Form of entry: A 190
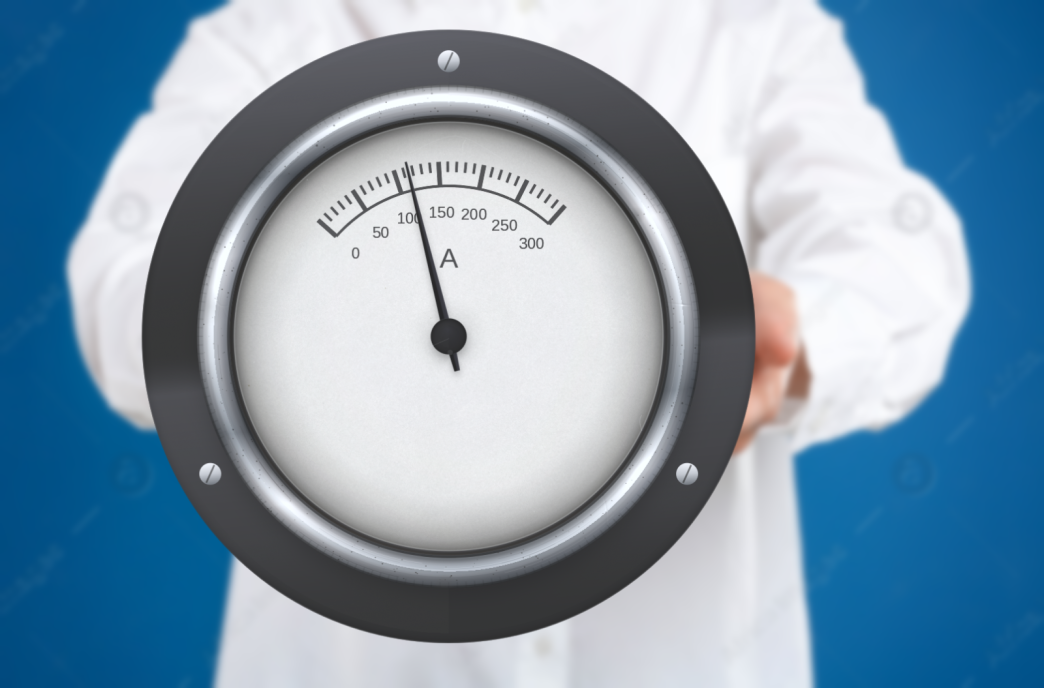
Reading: A 115
